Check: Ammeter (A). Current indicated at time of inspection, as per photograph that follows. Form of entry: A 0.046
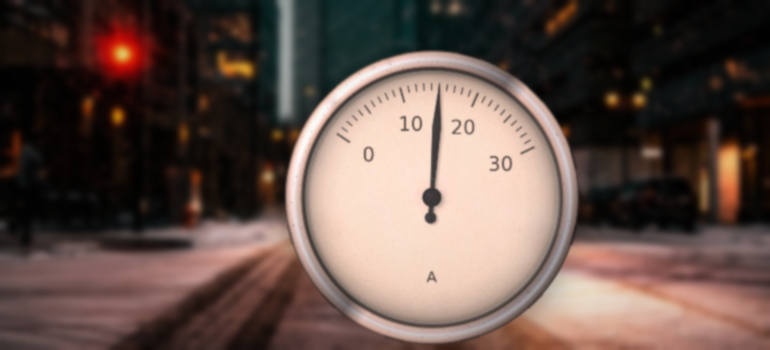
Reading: A 15
